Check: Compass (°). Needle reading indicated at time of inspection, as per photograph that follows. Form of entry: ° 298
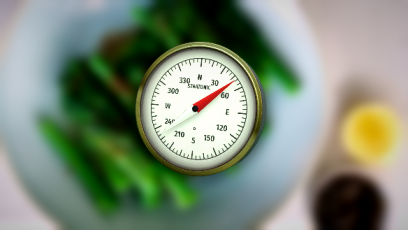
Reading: ° 50
